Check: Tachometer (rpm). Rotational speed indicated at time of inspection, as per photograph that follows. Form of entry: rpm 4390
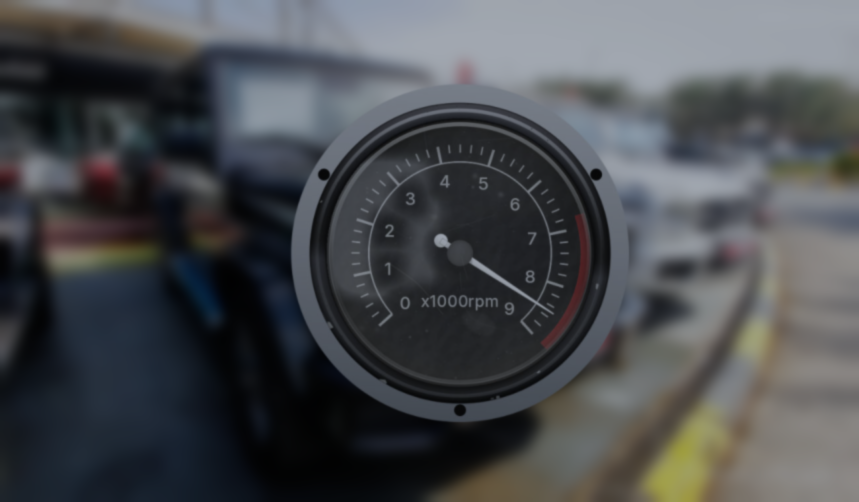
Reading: rpm 8500
